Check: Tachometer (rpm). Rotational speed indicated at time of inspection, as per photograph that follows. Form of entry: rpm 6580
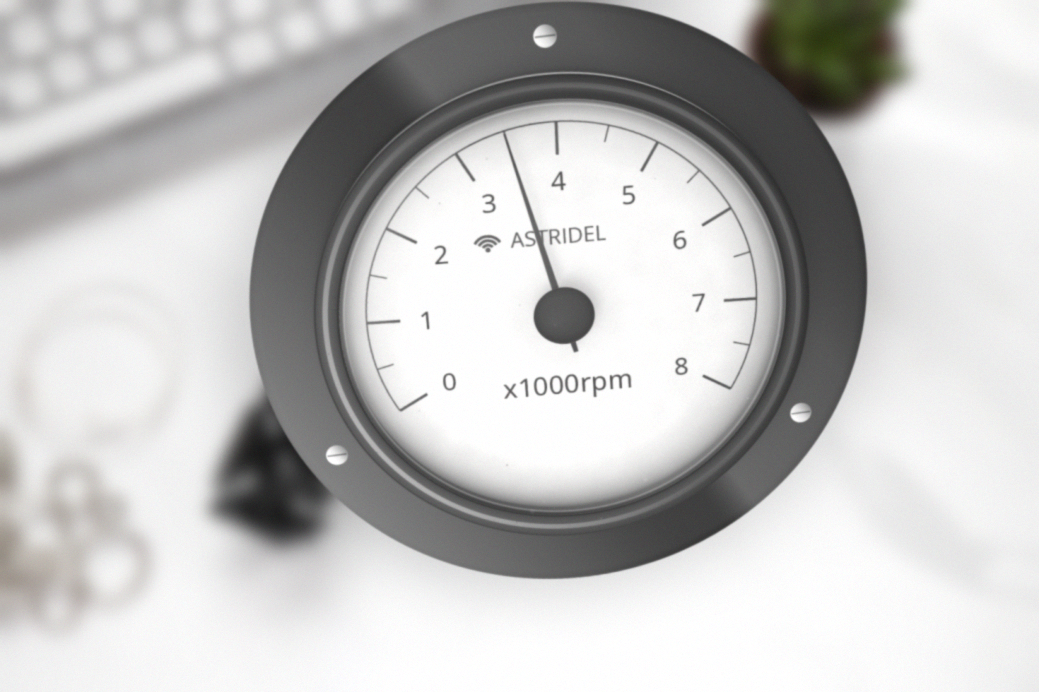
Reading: rpm 3500
